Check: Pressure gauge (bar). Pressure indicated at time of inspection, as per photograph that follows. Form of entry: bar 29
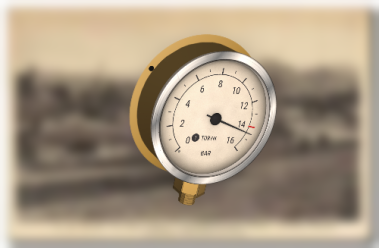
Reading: bar 14.5
